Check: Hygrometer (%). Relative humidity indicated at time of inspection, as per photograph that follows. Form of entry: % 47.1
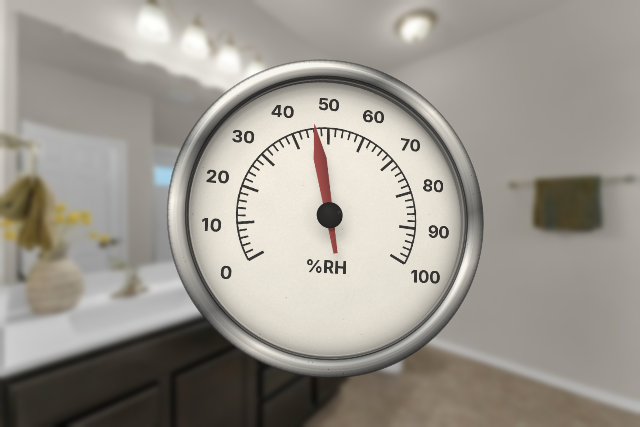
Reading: % 46
